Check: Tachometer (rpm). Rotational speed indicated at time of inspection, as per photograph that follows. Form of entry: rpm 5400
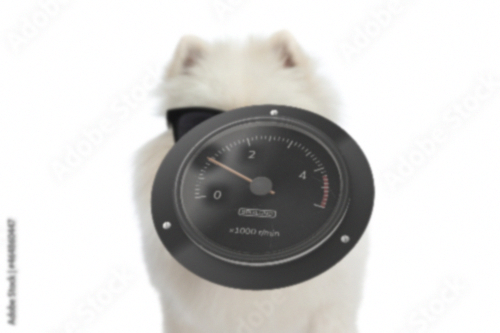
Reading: rpm 1000
